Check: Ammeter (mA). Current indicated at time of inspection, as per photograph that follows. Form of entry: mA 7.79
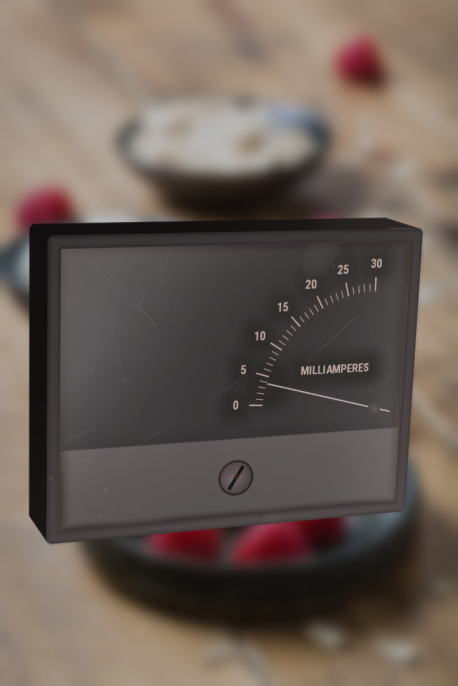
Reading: mA 4
